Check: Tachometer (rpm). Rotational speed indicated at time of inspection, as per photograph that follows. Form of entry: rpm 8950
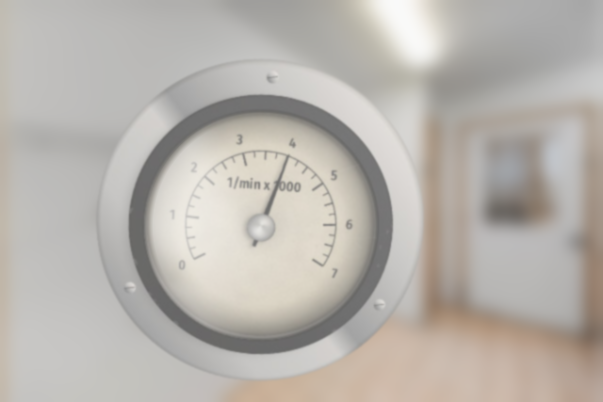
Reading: rpm 4000
